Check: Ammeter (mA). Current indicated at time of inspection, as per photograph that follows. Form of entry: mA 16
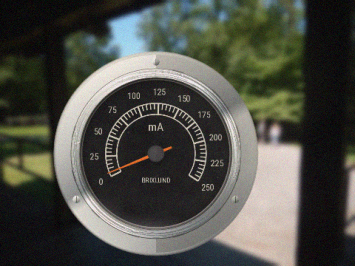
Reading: mA 5
